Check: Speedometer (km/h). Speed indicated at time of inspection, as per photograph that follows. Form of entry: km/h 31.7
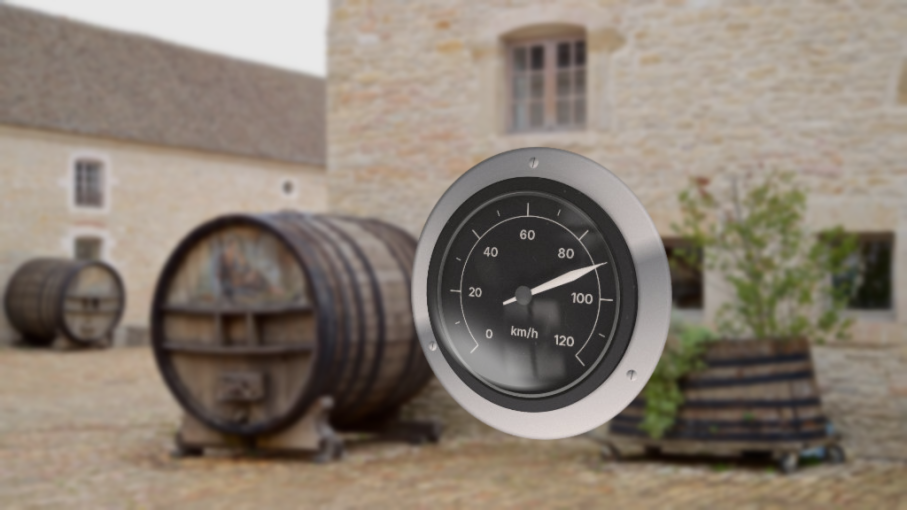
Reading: km/h 90
